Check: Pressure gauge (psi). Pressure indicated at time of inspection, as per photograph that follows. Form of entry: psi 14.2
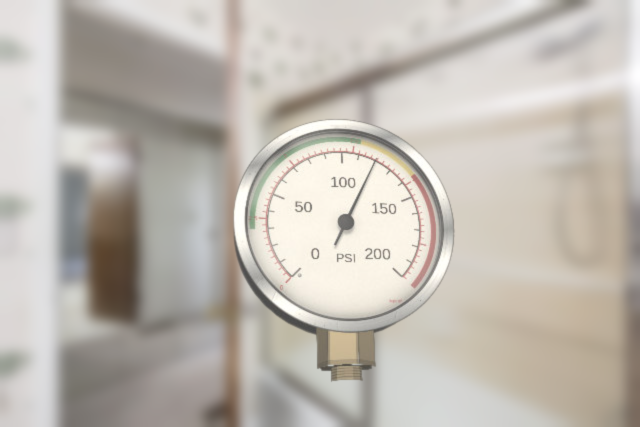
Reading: psi 120
